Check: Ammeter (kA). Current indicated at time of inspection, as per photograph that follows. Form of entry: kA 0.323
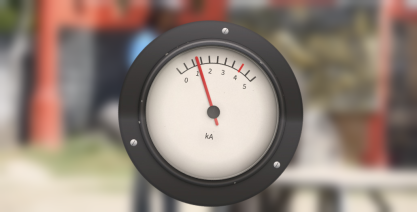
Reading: kA 1.25
